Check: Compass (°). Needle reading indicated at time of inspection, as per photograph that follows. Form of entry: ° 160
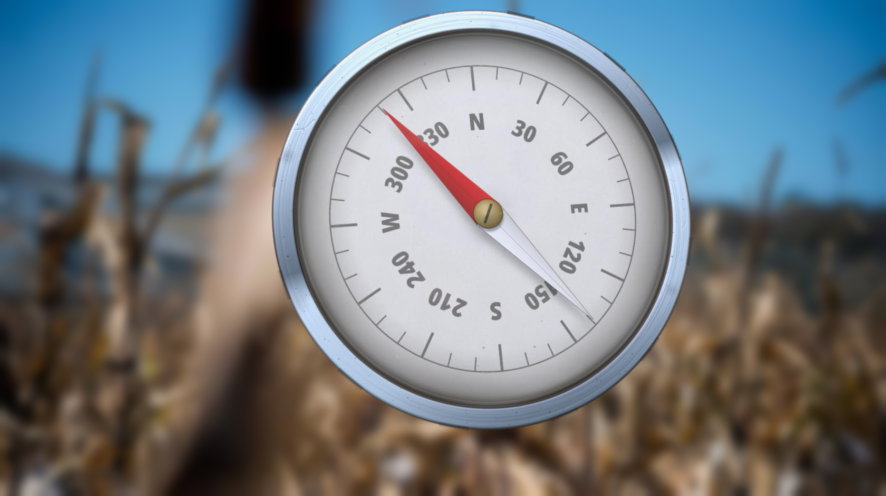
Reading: ° 320
